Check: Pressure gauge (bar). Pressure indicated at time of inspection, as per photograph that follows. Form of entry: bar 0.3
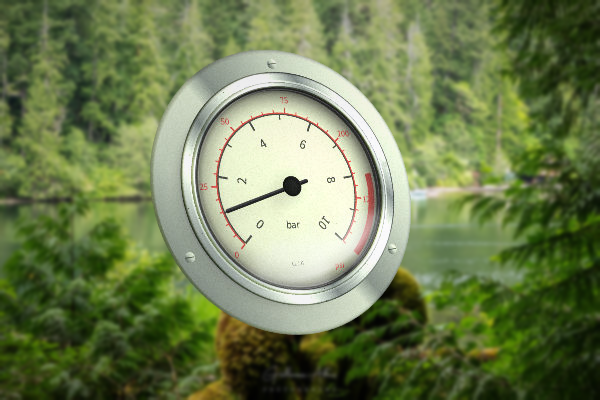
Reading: bar 1
